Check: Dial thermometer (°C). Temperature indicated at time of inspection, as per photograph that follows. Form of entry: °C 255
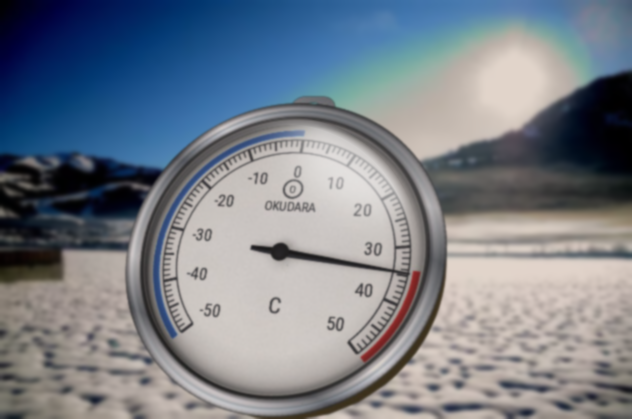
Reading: °C 35
